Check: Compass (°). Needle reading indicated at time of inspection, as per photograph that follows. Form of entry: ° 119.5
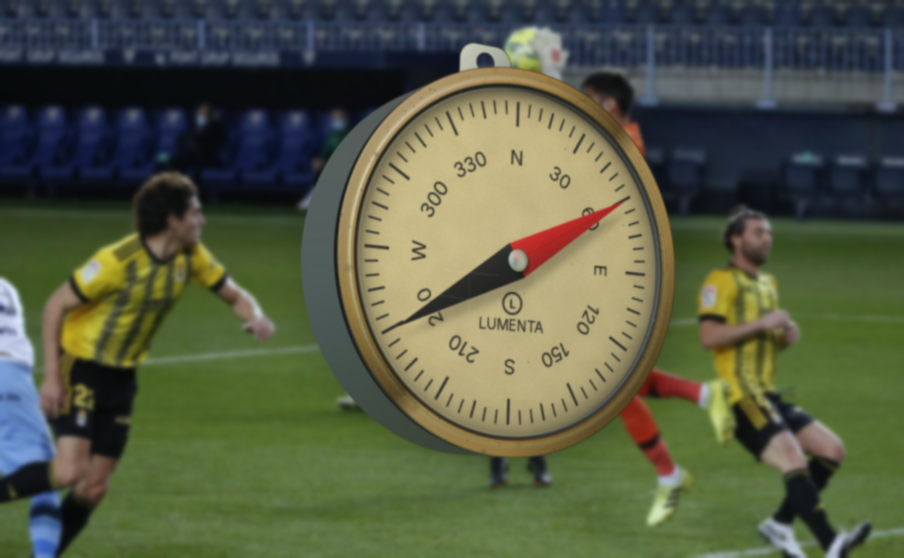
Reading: ° 60
